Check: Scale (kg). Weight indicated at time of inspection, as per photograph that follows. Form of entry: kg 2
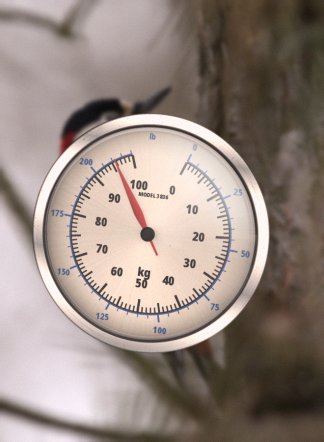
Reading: kg 96
